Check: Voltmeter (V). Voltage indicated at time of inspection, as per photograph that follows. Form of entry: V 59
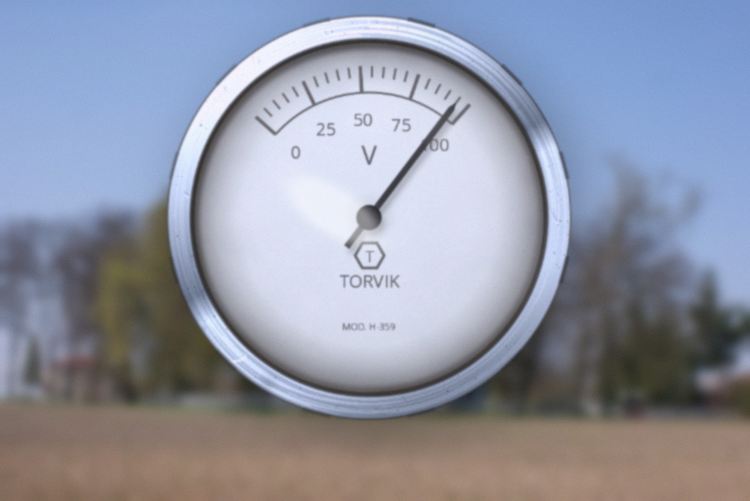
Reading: V 95
